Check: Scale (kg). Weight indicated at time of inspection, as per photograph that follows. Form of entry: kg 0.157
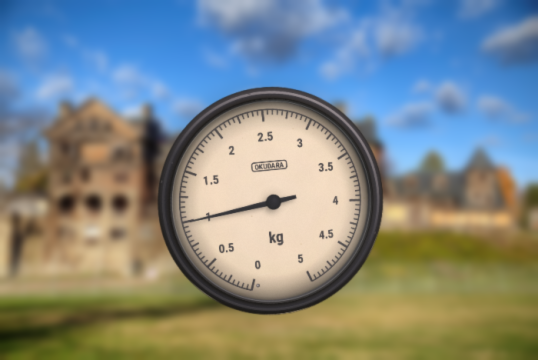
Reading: kg 1
